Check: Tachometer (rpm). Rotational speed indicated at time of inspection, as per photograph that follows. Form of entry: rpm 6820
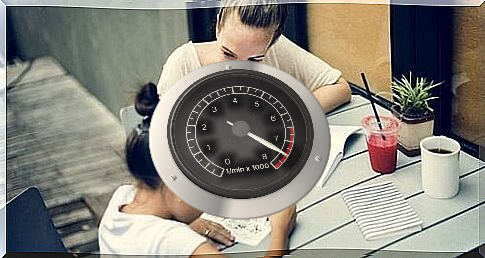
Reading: rpm 7500
